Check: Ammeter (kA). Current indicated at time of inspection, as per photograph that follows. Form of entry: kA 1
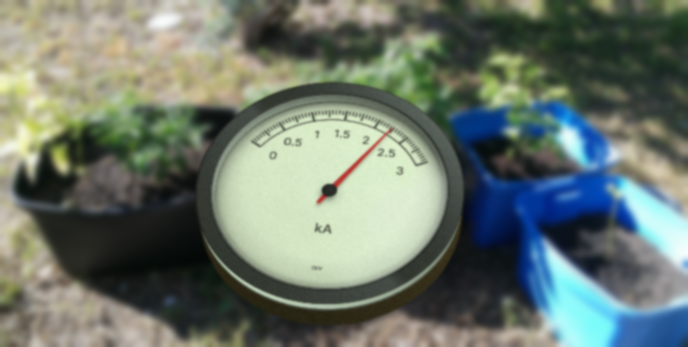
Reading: kA 2.25
